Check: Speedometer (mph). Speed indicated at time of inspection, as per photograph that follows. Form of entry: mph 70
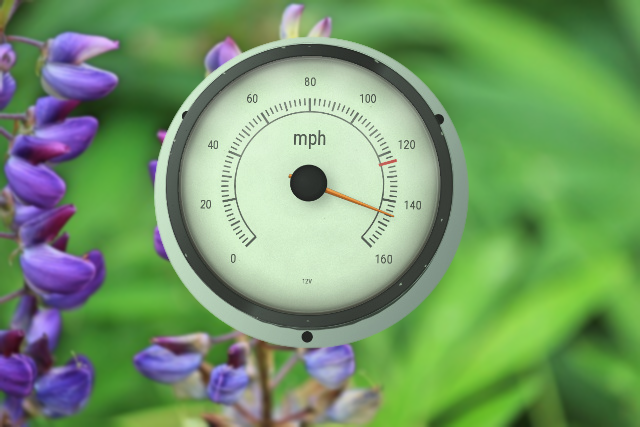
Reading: mph 146
